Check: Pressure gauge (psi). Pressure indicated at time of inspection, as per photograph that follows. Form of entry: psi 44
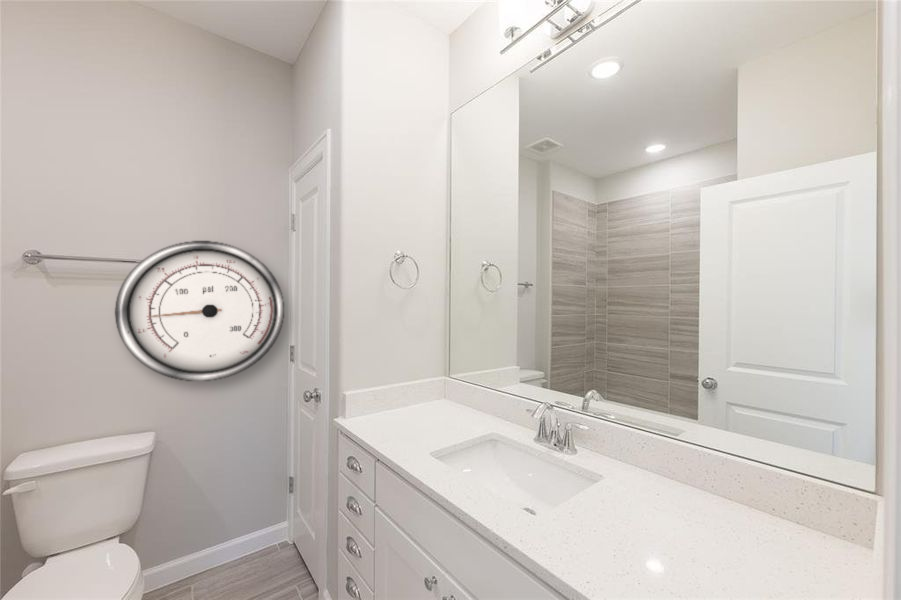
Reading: psi 50
